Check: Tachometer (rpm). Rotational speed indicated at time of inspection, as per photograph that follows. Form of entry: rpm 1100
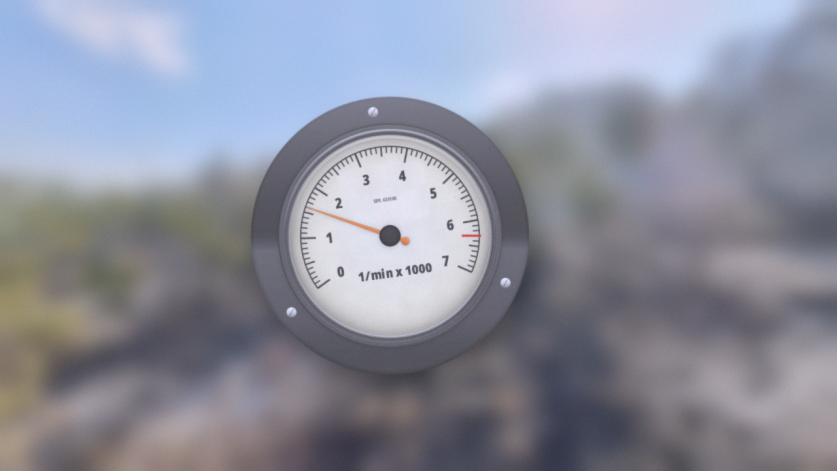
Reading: rpm 1600
